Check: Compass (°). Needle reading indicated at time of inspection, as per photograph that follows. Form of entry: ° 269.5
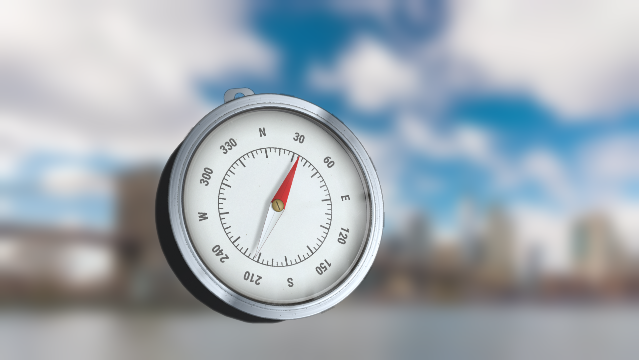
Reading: ° 35
